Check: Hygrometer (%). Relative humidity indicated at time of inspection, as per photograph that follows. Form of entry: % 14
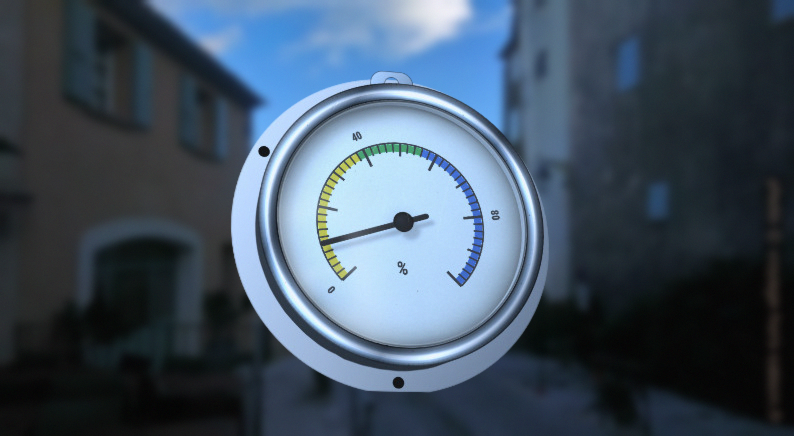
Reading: % 10
